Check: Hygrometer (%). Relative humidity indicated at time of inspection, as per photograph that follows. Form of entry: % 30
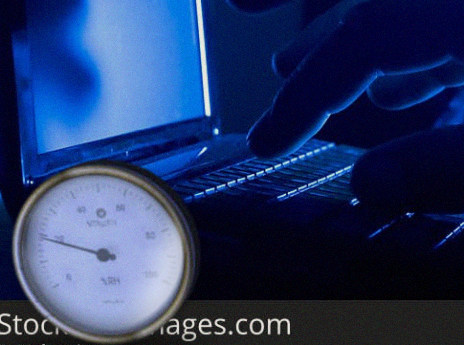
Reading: % 20
